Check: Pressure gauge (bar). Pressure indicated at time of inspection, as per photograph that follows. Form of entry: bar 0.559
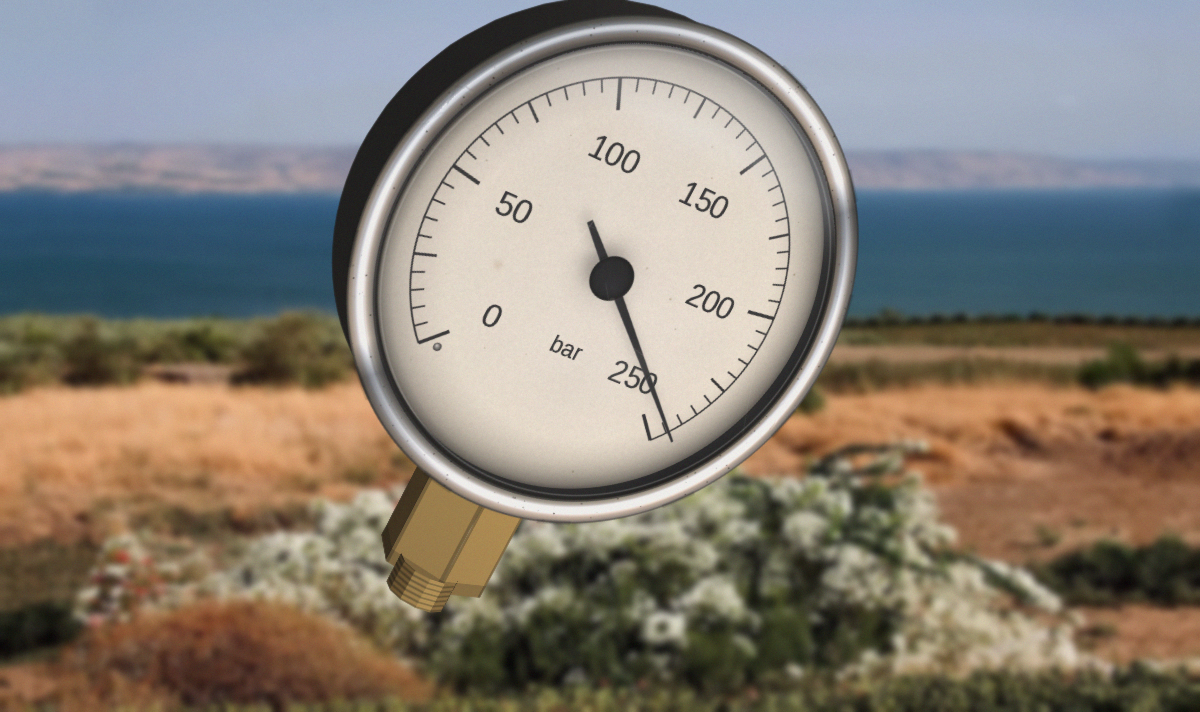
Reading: bar 245
